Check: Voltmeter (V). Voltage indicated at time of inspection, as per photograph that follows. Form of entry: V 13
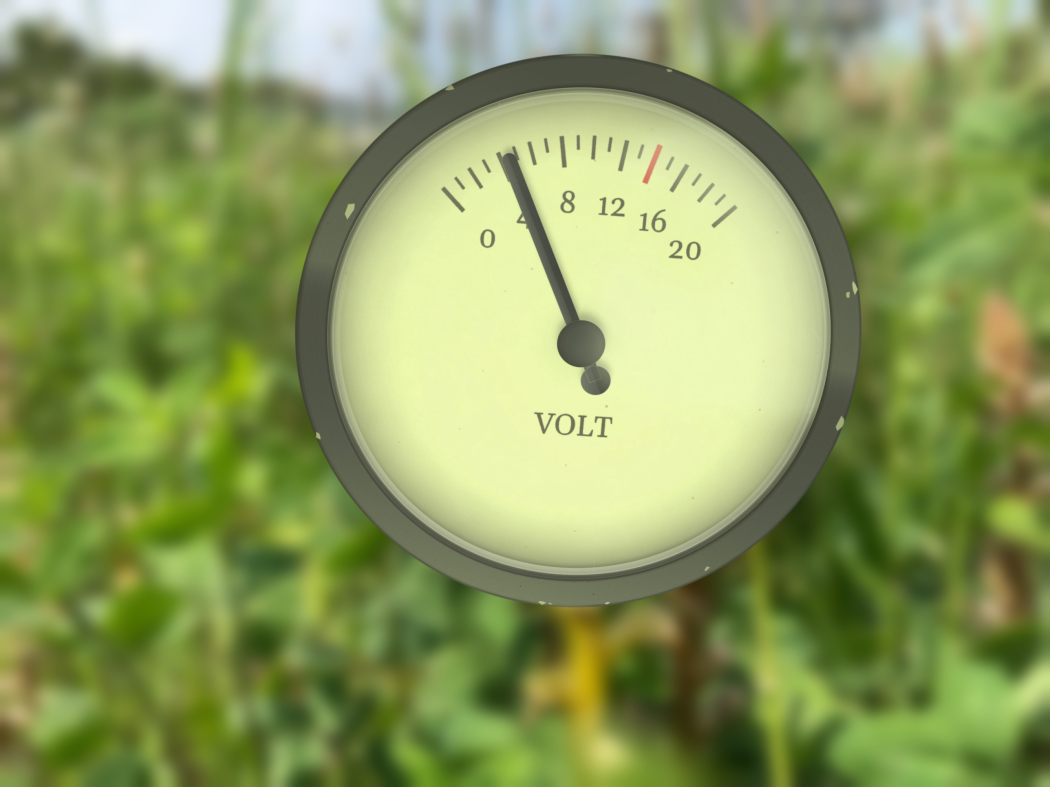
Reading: V 4.5
